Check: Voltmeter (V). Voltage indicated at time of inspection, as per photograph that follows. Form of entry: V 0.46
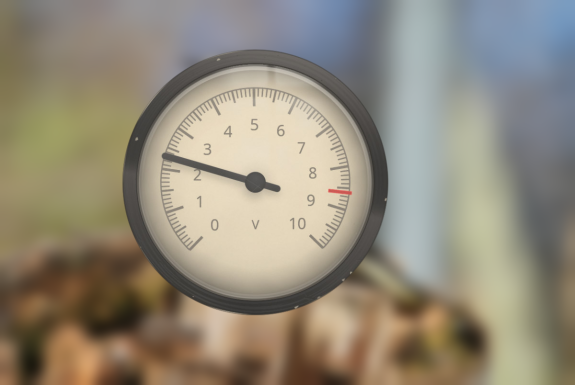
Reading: V 2.3
